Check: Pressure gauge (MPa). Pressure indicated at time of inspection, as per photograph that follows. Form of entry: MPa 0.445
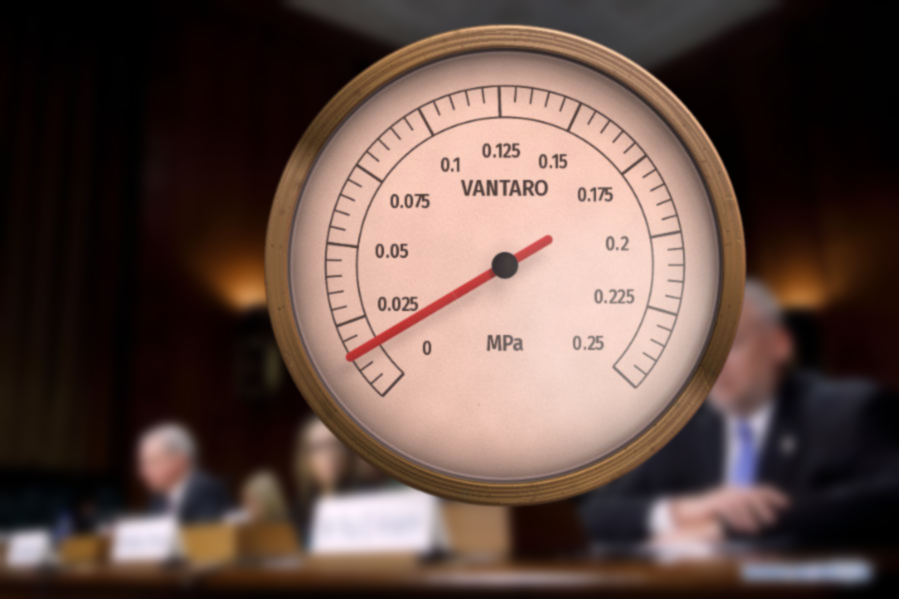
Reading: MPa 0.015
